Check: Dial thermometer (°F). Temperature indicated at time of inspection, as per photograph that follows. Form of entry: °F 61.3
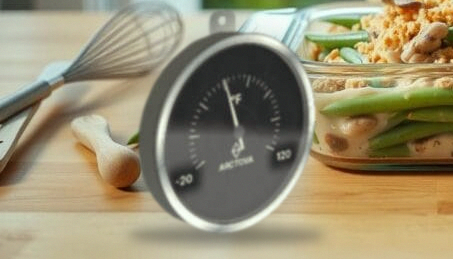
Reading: °F 40
